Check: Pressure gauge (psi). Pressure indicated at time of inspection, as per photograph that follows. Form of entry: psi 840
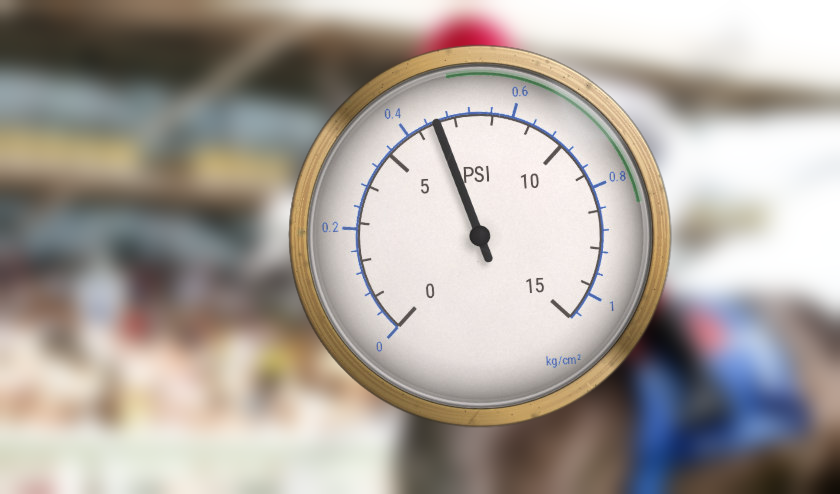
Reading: psi 6.5
